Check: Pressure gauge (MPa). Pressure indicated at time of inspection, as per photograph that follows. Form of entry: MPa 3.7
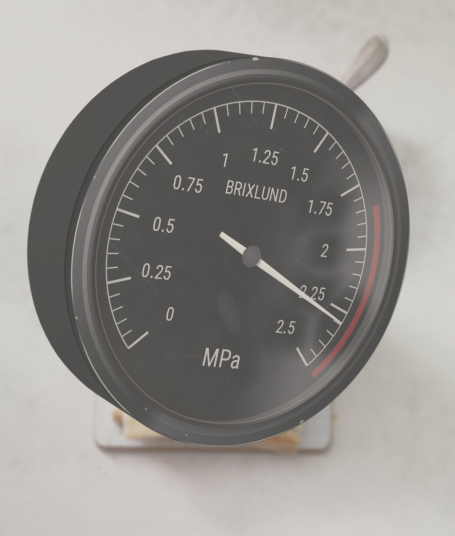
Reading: MPa 2.3
